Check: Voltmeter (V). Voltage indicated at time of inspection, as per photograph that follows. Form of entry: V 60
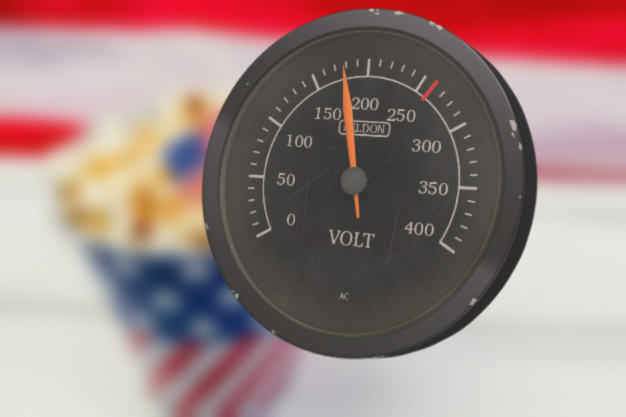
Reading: V 180
